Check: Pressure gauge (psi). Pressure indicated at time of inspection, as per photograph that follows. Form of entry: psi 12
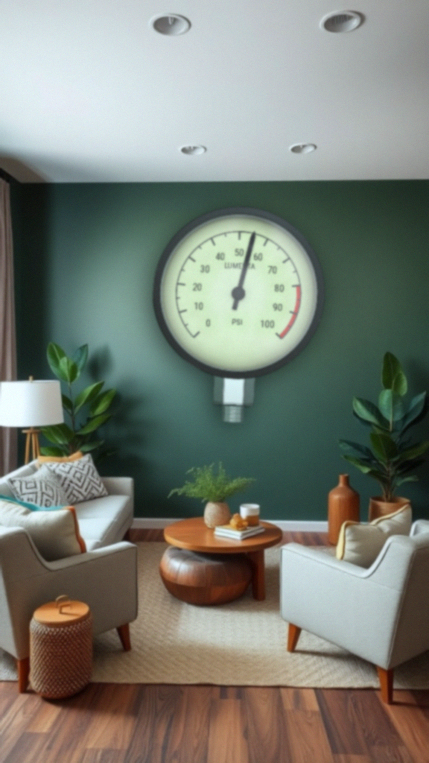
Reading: psi 55
